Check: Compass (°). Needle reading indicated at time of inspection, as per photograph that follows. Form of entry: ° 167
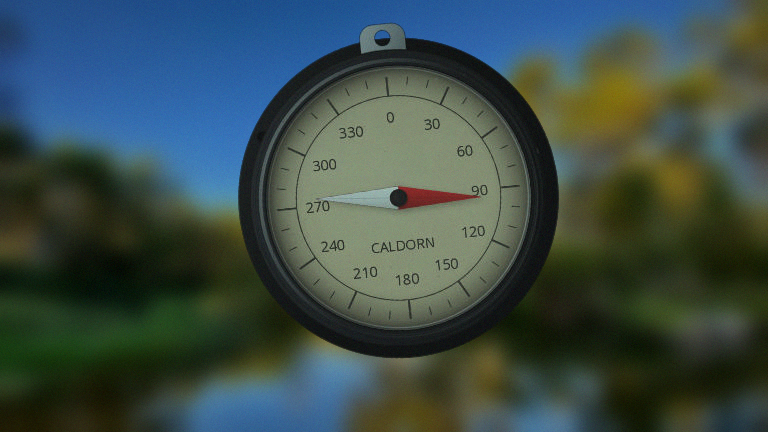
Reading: ° 95
